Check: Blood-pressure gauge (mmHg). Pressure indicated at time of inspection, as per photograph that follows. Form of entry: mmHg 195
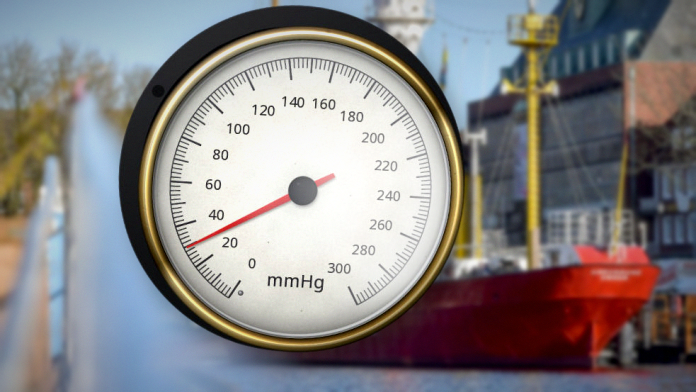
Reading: mmHg 30
